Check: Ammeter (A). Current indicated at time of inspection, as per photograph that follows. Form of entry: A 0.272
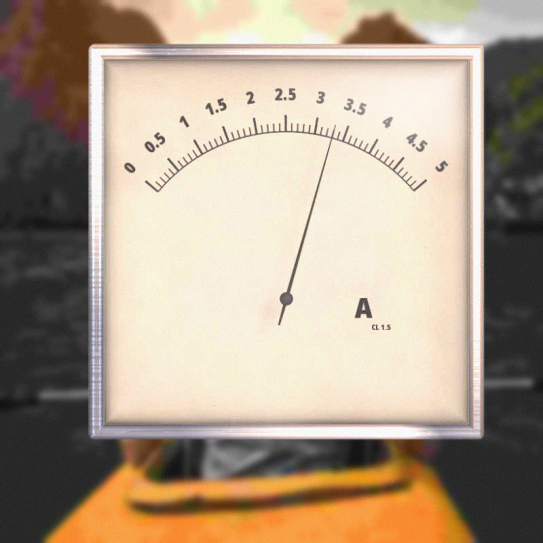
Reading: A 3.3
